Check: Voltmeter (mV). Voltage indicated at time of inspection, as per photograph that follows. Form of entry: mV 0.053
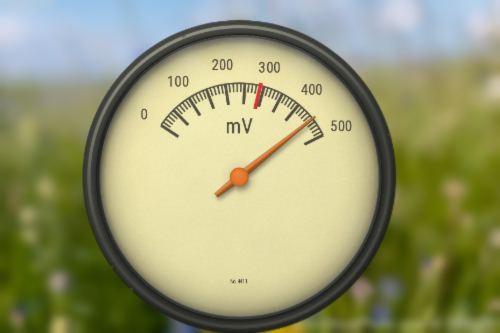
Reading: mV 450
